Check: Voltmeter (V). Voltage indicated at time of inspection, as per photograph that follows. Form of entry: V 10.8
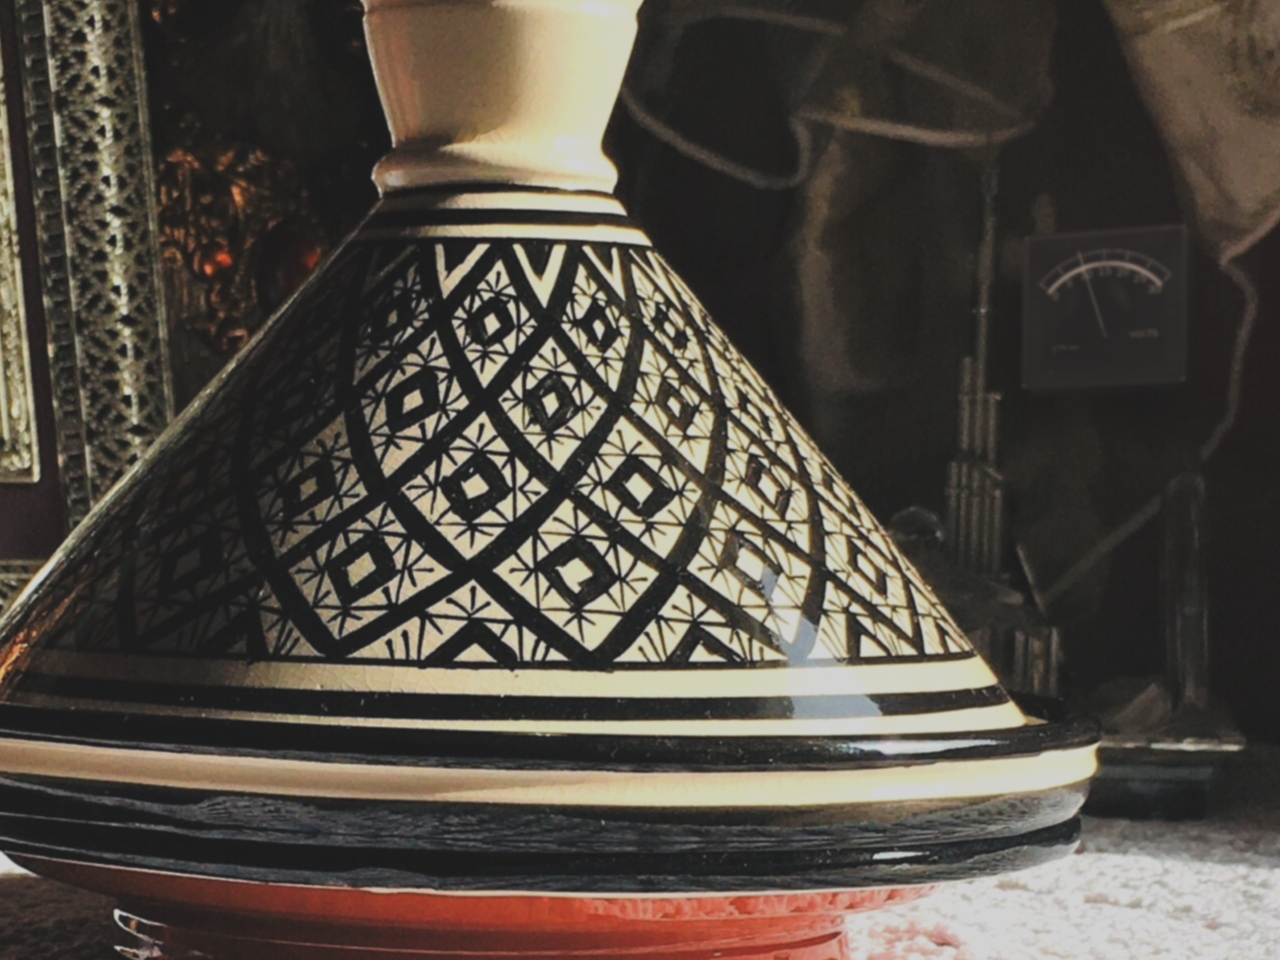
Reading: V 10
